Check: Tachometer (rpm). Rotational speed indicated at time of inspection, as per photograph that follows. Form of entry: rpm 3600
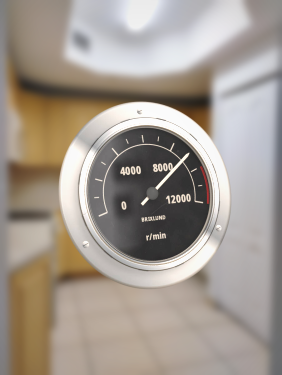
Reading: rpm 9000
